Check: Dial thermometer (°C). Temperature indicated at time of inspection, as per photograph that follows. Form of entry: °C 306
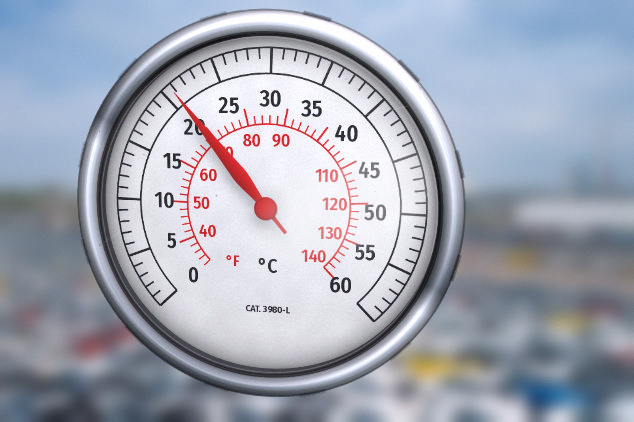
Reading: °C 21
